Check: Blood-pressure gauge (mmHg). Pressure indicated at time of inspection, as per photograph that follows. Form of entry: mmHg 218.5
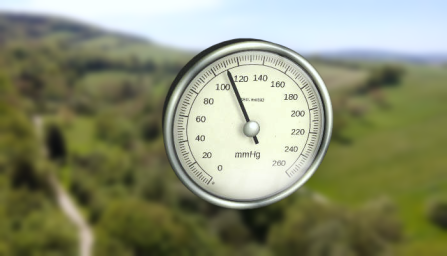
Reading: mmHg 110
